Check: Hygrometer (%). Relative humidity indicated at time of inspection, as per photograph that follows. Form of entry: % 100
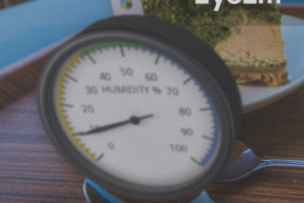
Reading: % 10
